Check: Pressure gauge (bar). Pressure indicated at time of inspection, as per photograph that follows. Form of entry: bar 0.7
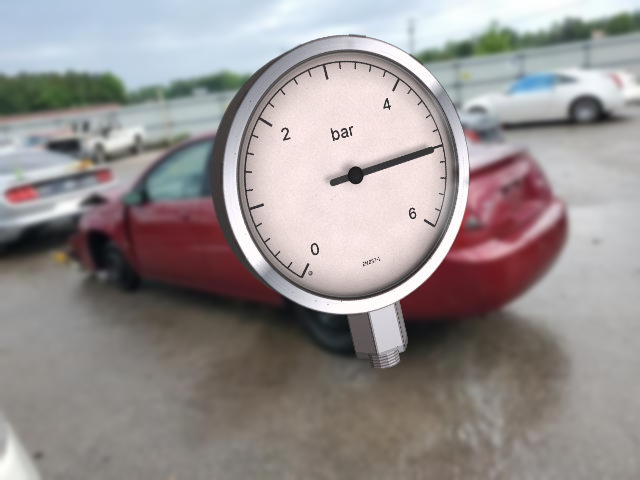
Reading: bar 5
